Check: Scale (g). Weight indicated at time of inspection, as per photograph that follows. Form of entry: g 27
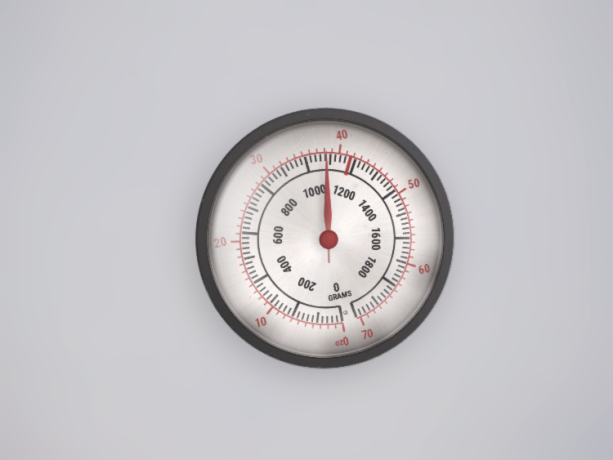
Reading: g 1080
